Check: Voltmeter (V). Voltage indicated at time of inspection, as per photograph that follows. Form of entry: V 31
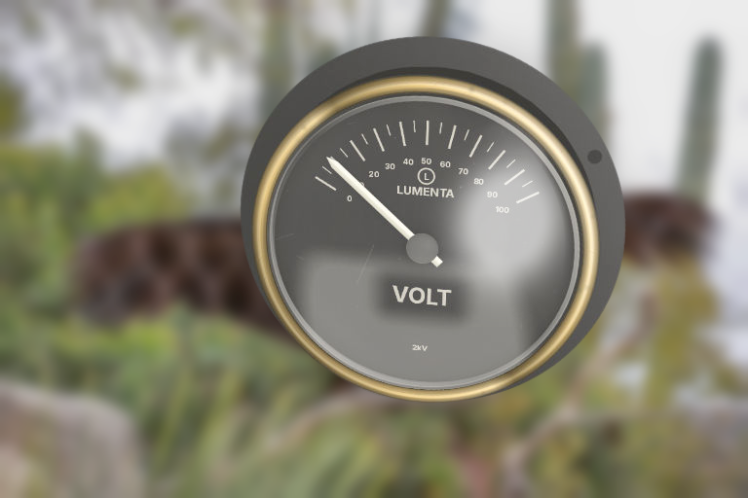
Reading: V 10
